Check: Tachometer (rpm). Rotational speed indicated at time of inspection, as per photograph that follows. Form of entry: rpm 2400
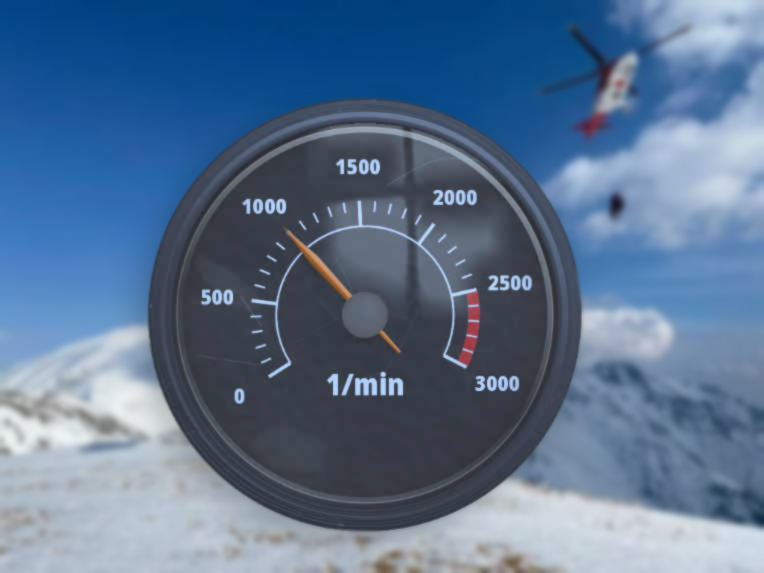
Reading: rpm 1000
